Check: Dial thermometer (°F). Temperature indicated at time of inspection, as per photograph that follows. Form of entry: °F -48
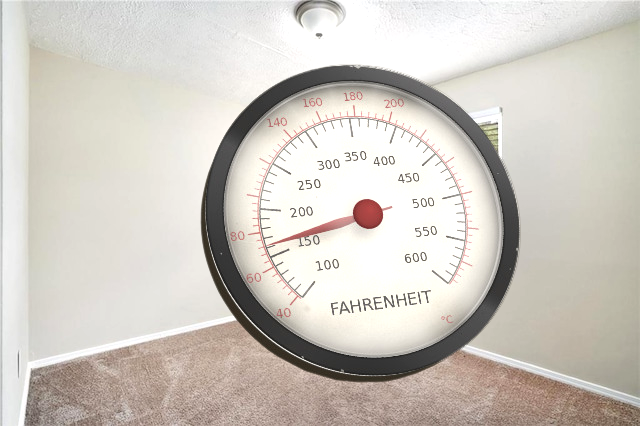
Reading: °F 160
